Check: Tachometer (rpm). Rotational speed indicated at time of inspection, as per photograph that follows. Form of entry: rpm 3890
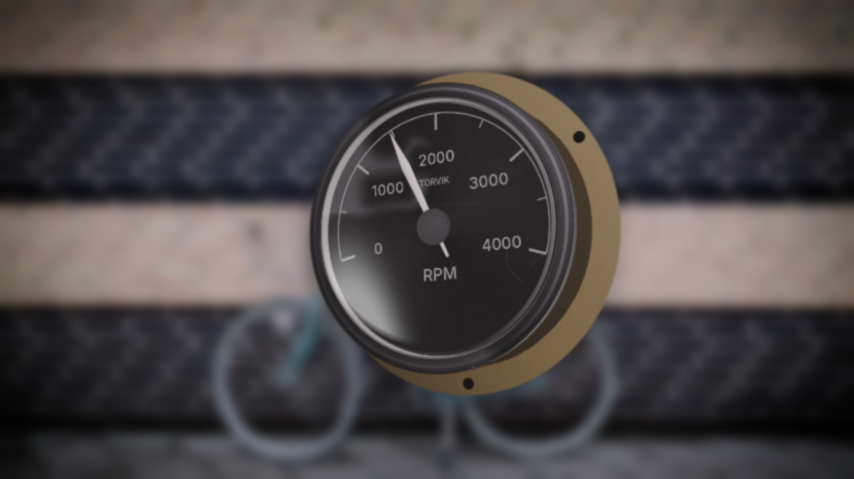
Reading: rpm 1500
